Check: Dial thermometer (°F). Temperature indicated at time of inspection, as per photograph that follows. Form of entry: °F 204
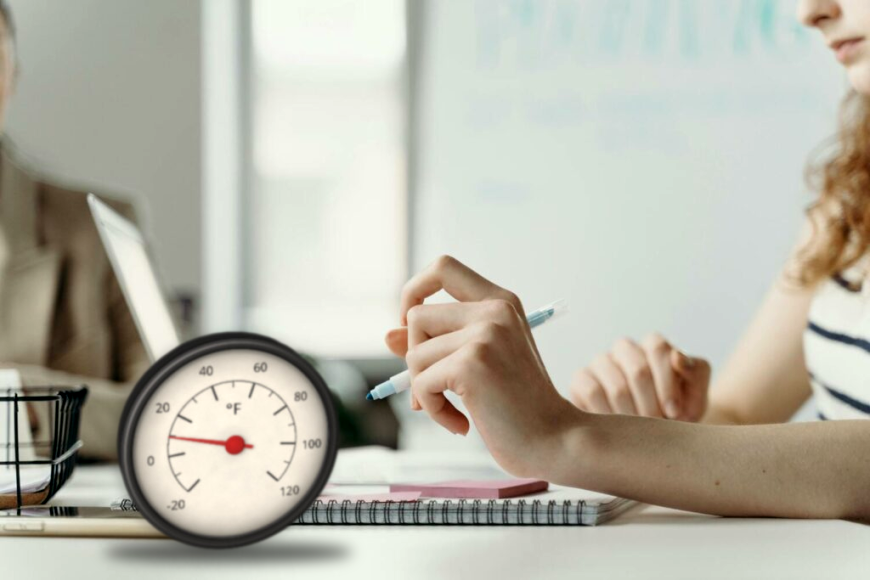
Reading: °F 10
